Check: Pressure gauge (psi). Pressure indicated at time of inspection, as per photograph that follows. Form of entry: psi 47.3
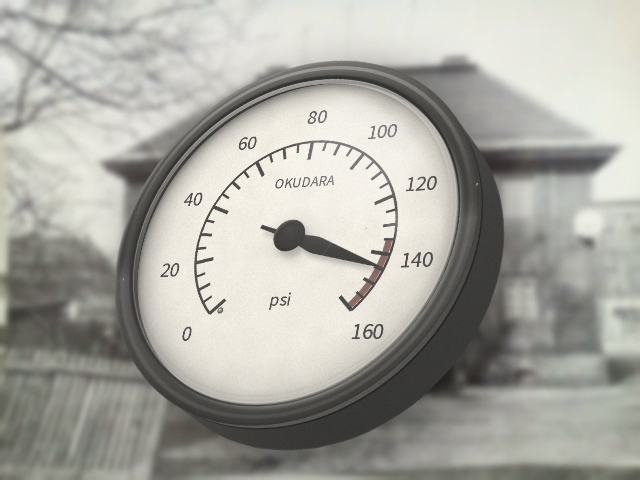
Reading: psi 145
